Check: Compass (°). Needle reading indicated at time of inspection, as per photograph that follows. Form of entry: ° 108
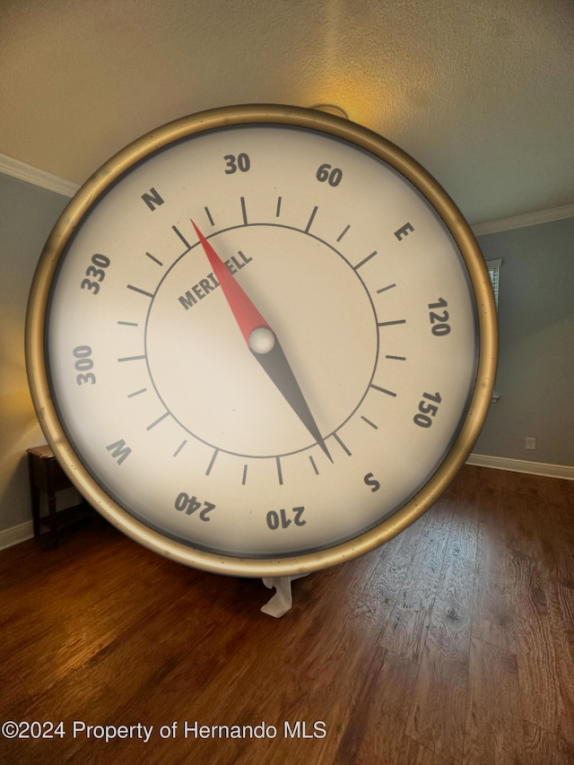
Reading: ° 7.5
